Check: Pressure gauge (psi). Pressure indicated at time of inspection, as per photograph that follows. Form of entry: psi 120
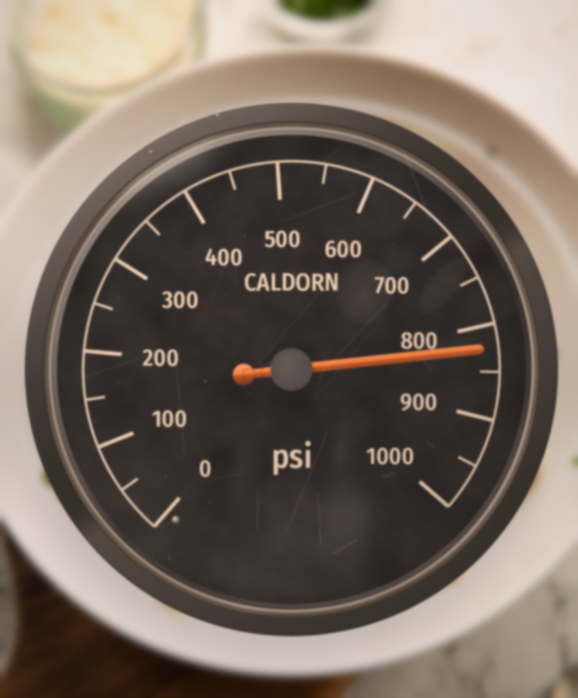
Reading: psi 825
